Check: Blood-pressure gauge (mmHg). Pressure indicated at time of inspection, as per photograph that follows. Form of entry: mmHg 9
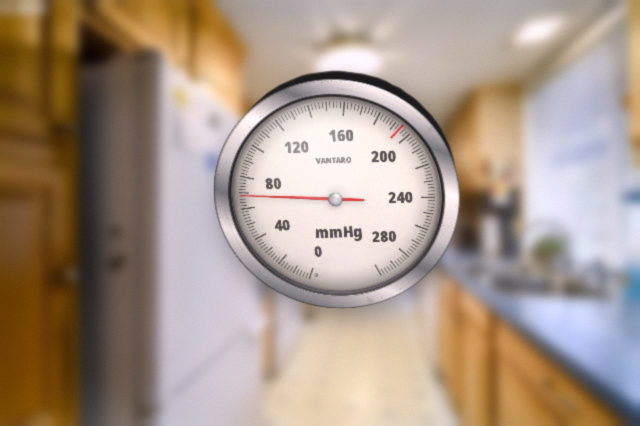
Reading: mmHg 70
